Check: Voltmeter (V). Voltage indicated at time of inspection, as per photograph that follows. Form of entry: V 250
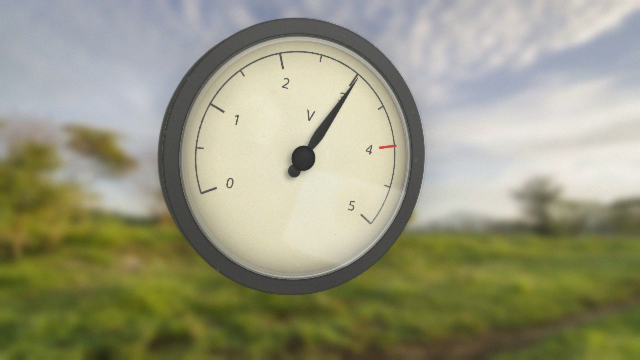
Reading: V 3
